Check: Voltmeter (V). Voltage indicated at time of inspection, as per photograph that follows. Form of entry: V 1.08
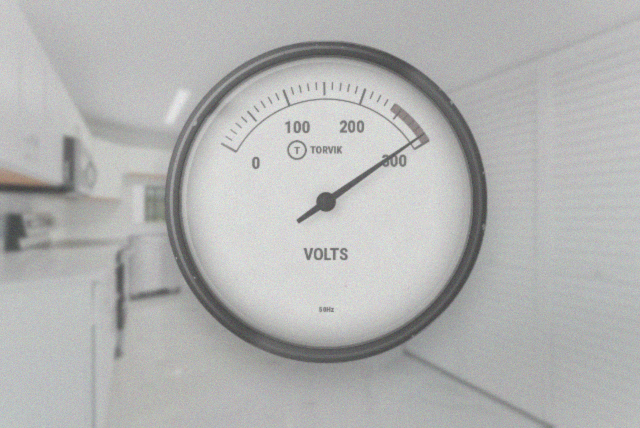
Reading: V 290
